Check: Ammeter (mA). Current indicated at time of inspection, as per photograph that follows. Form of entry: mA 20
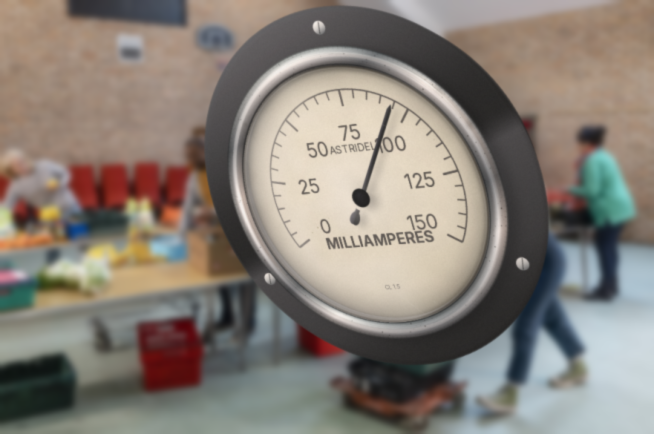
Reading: mA 95
